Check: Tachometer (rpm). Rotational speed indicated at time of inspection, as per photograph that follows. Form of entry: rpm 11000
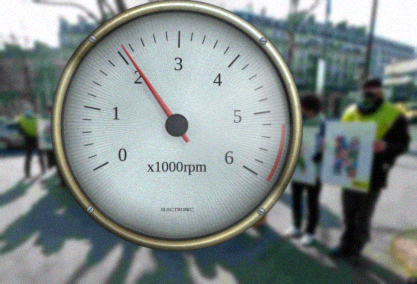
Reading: rpm 2100
